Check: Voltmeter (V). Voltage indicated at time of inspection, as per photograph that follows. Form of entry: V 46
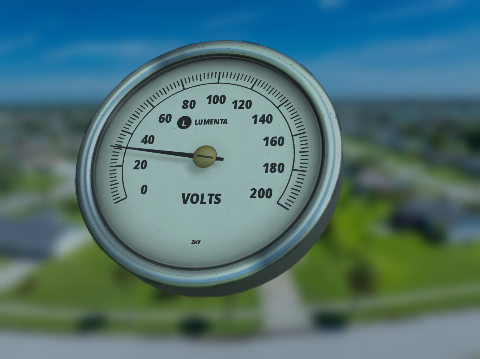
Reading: V 30
